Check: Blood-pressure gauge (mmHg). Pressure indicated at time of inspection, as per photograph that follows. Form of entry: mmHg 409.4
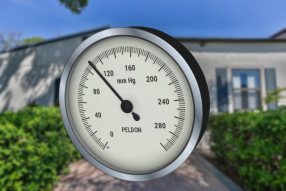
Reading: mmHg 110
